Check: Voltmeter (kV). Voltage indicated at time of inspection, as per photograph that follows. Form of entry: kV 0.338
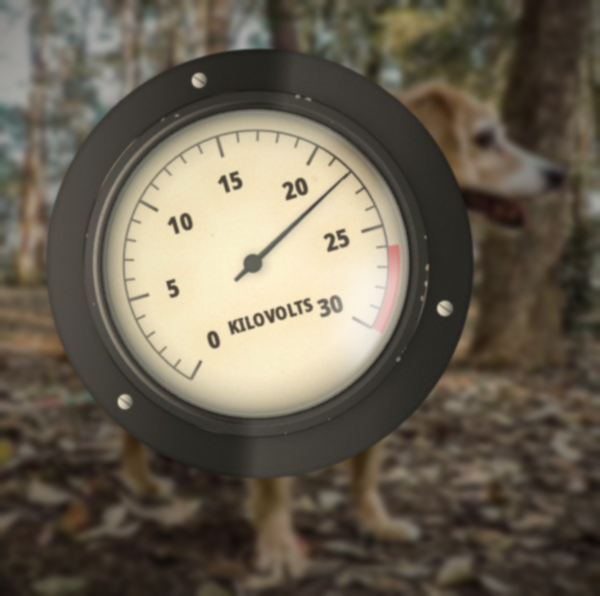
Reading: kV 22
